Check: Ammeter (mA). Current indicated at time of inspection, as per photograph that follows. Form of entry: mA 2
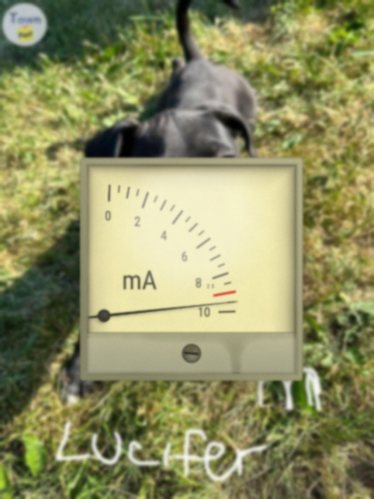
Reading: mA 9.5
